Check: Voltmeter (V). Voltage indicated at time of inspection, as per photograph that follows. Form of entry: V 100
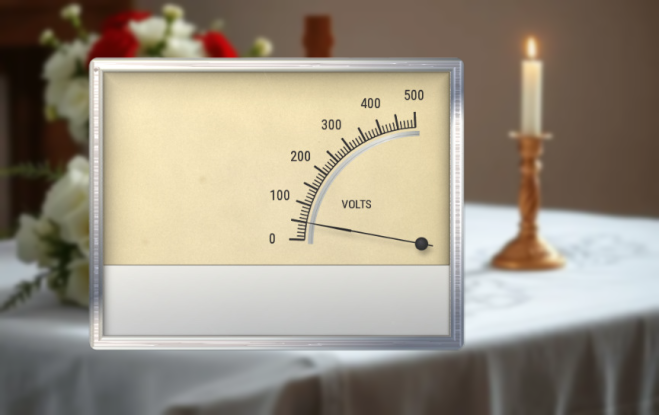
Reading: V 50
